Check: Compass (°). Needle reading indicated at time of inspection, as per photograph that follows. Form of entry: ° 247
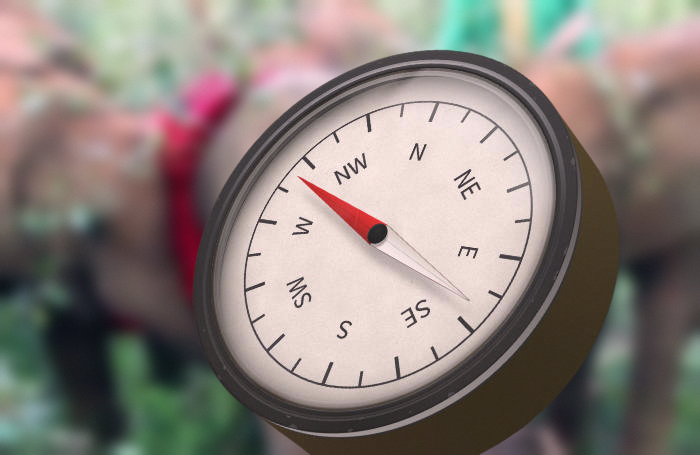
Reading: ° 292.5
